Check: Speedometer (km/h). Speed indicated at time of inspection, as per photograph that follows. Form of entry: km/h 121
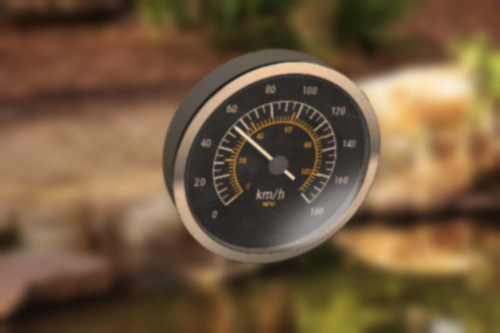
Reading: km/h 55
